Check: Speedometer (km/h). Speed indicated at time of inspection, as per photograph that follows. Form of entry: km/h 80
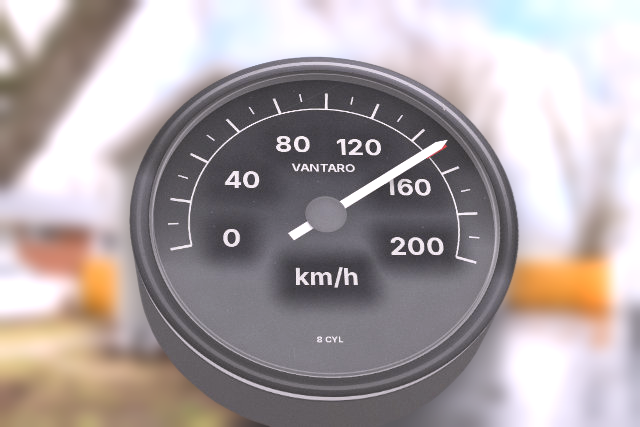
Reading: km/h 150
